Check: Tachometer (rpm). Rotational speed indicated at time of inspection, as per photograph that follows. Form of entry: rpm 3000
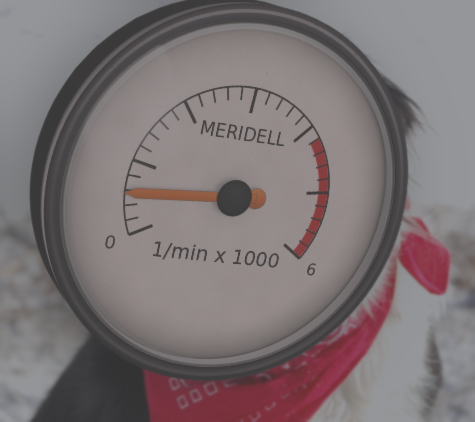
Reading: rpm 600
